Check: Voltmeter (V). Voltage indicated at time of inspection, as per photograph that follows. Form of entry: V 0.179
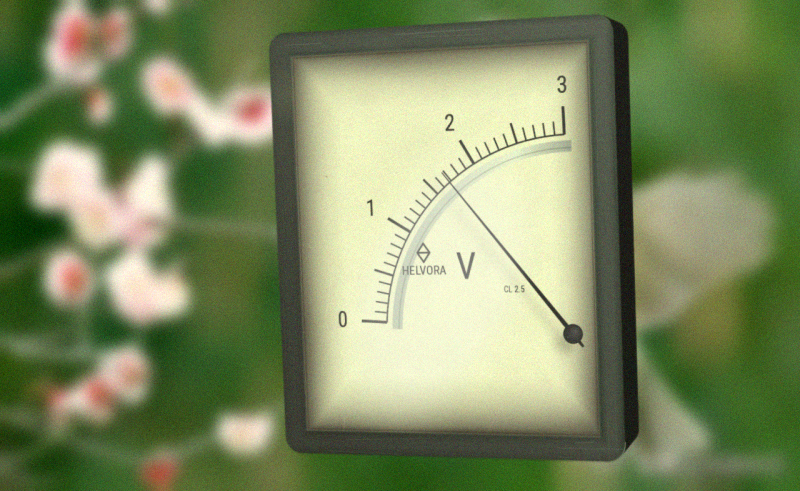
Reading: V 1.7
